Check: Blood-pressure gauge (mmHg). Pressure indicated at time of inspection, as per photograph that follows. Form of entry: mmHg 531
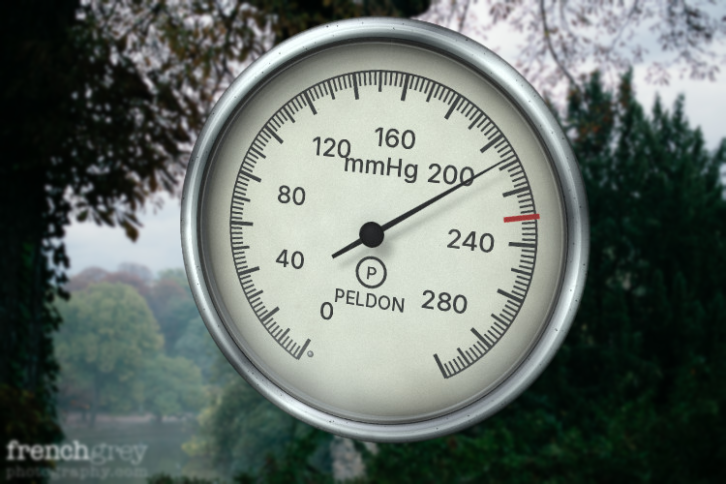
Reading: mmHg 208
